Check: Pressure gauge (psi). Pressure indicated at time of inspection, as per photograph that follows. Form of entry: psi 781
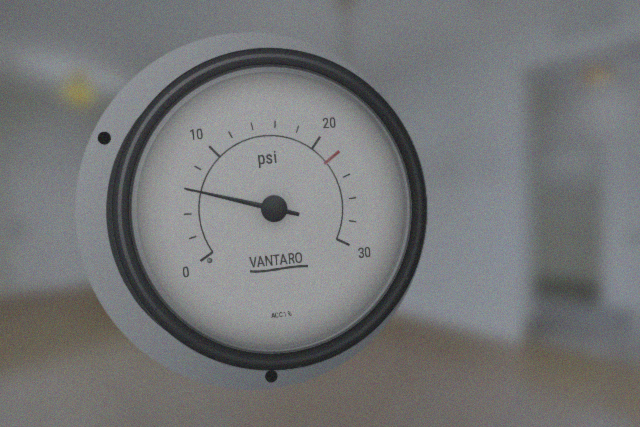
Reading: psi 6
